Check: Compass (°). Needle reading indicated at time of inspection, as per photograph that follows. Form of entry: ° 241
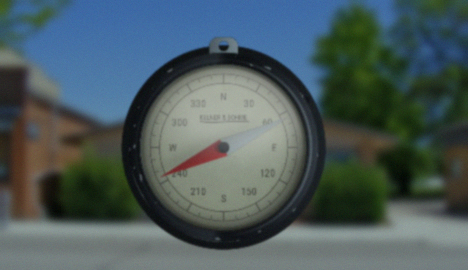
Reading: ° 245
